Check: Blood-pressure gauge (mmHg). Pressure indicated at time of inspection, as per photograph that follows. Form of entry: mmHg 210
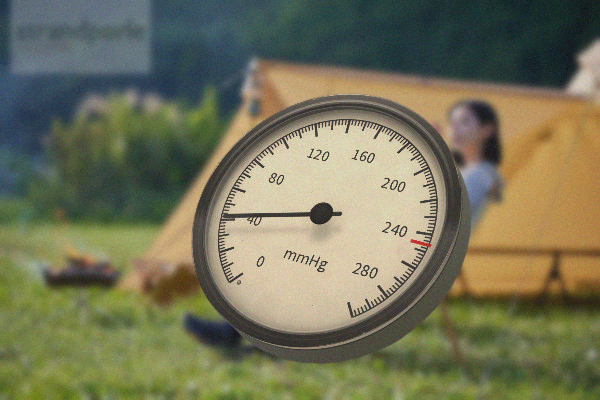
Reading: mmHg 40
